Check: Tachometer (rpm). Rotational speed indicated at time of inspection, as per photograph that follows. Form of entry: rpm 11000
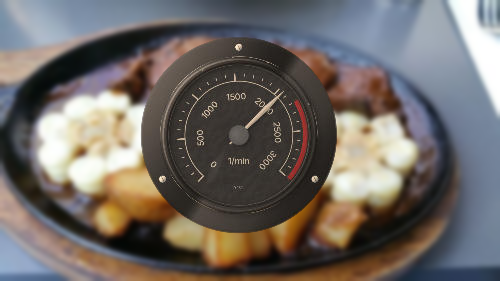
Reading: rpm 2050
